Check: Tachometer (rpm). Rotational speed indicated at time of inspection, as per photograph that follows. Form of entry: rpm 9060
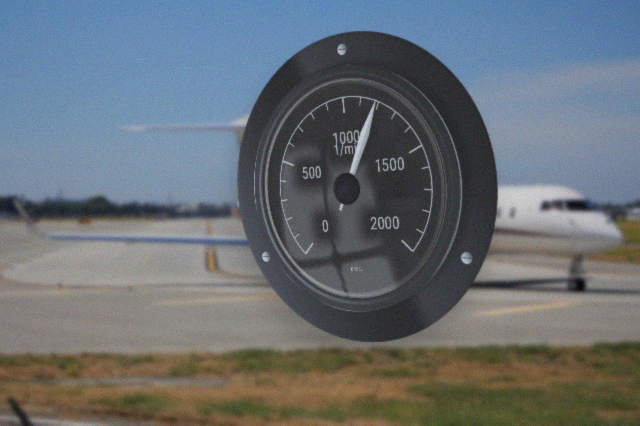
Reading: rpm 1200
